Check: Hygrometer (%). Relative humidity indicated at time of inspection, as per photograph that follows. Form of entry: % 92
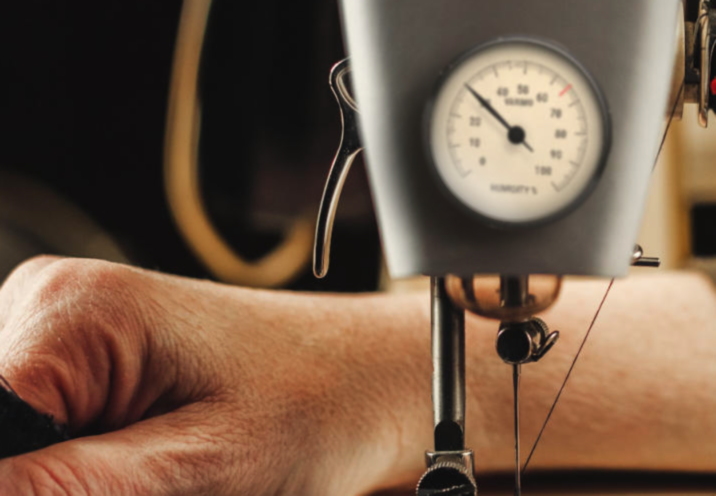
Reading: % 30
